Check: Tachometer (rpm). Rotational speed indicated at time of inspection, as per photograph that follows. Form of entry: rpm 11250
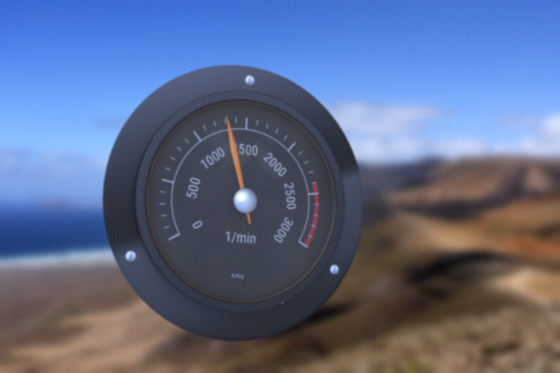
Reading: rpm 1300
